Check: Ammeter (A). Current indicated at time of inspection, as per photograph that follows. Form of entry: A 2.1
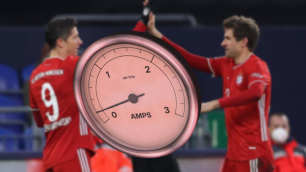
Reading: A 0.2
